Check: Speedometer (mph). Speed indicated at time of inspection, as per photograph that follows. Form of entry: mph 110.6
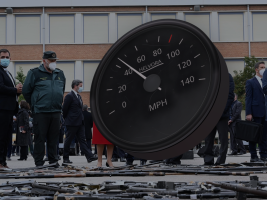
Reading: mph 45
